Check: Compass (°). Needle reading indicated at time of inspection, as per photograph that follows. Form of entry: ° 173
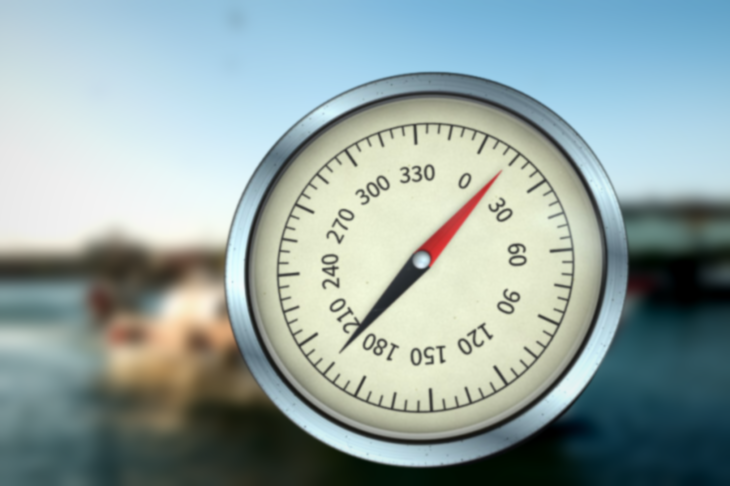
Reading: ° 15
